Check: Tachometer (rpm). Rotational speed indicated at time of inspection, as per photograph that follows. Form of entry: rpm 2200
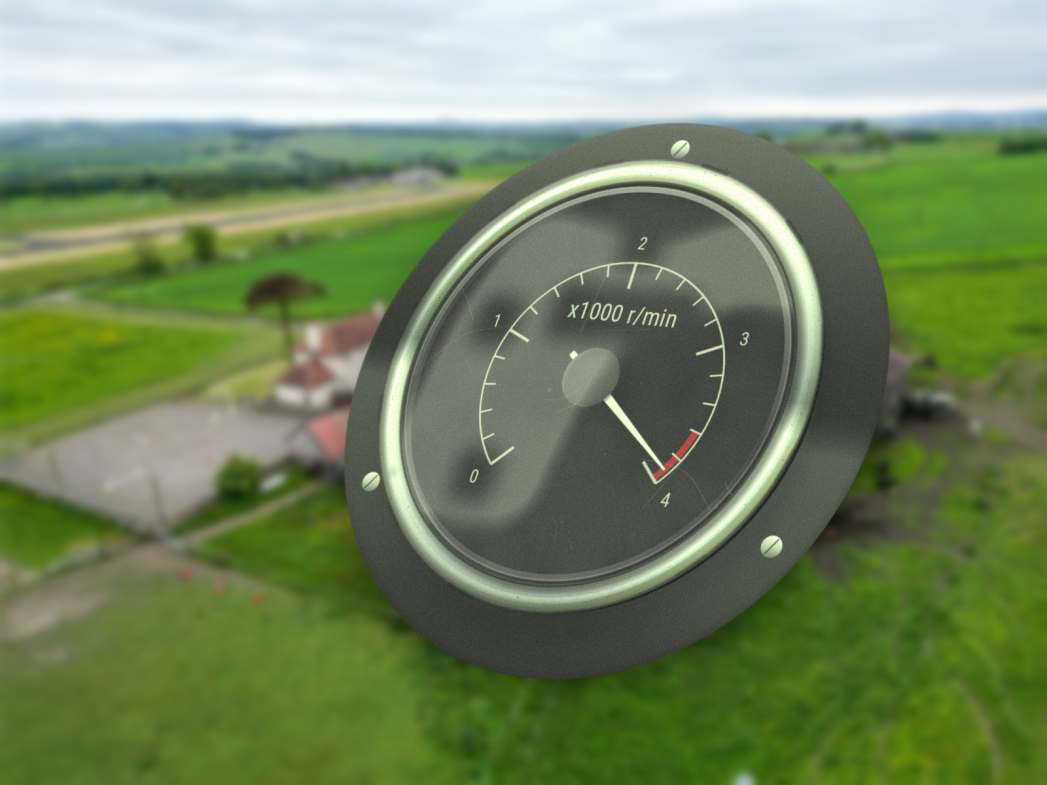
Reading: rpm 3900
